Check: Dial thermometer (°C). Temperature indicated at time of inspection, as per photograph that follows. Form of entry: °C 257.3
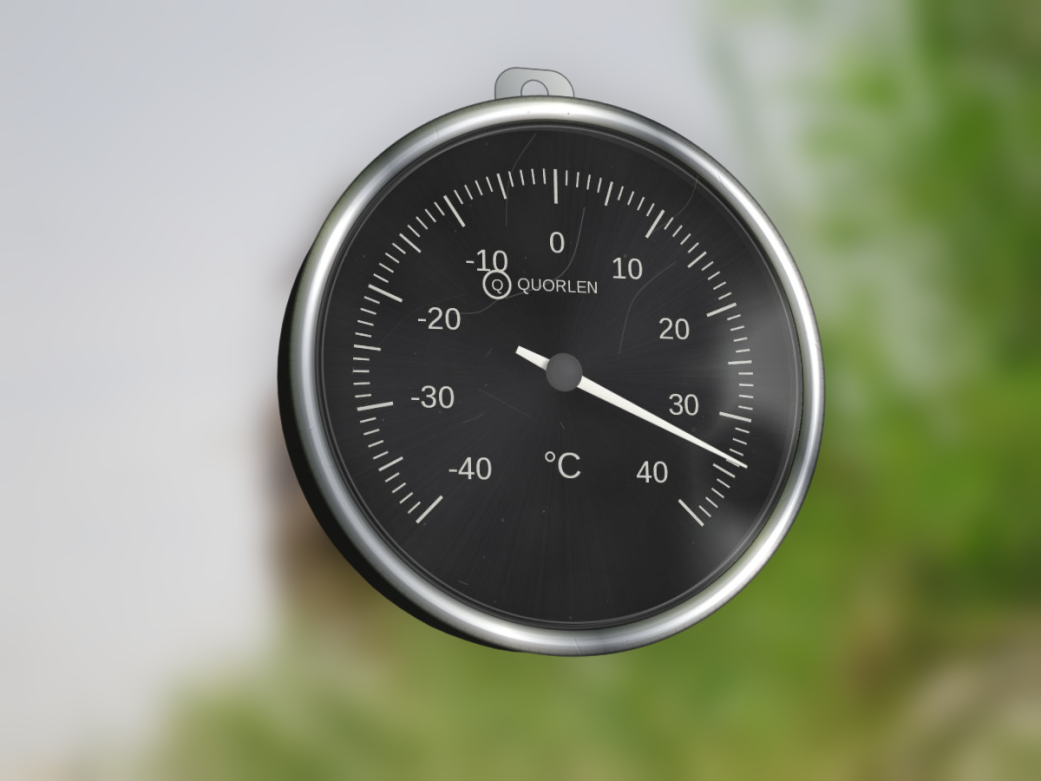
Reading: °C 34
